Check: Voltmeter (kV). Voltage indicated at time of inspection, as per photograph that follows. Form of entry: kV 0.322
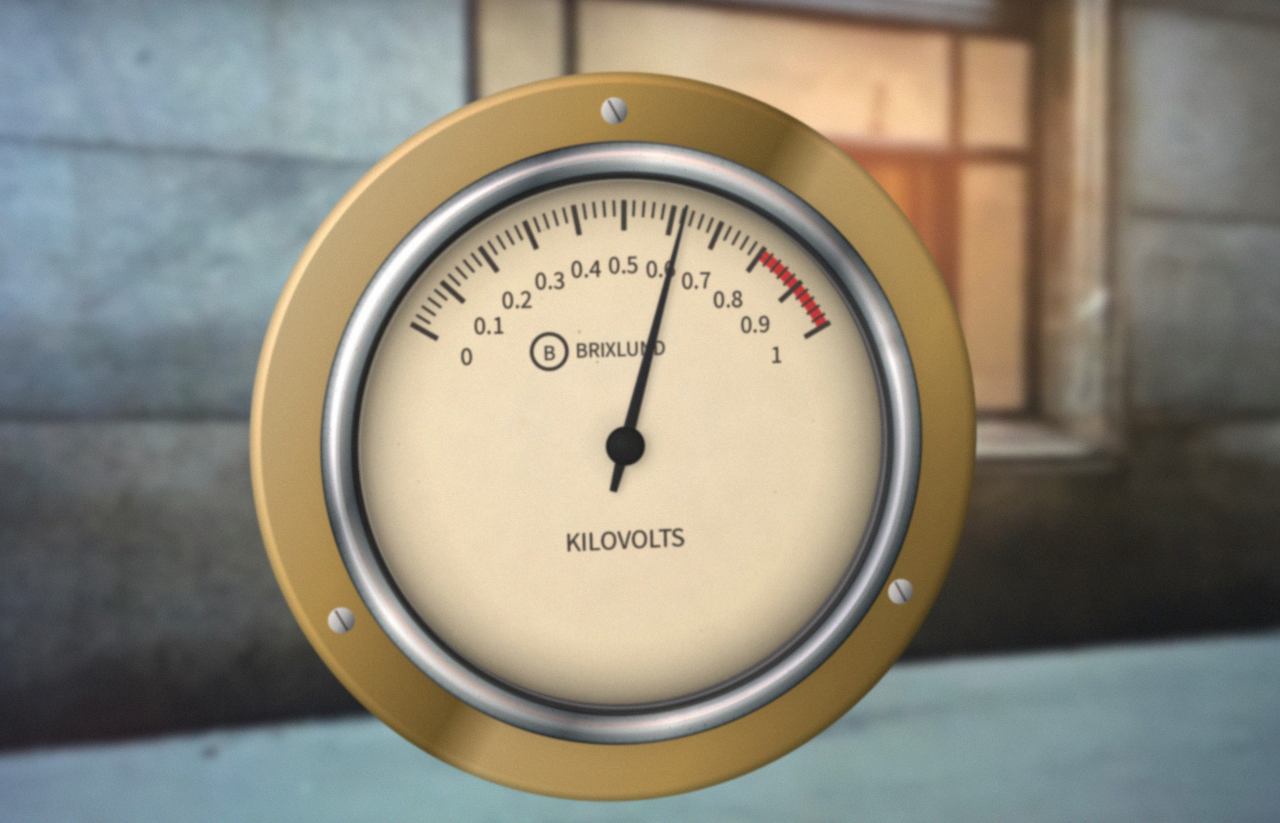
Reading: kV 0.62
